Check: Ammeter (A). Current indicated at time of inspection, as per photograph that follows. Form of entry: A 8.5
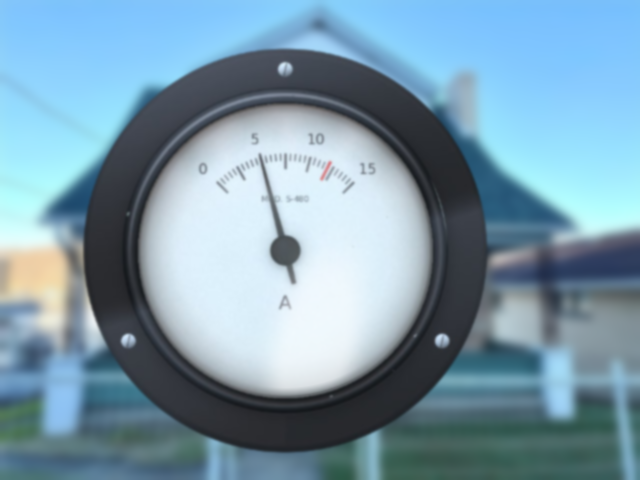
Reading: A 5
